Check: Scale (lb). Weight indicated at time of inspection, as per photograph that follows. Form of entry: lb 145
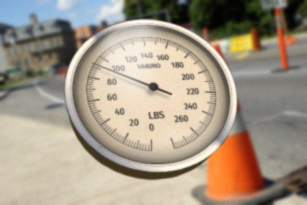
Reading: lb 90
